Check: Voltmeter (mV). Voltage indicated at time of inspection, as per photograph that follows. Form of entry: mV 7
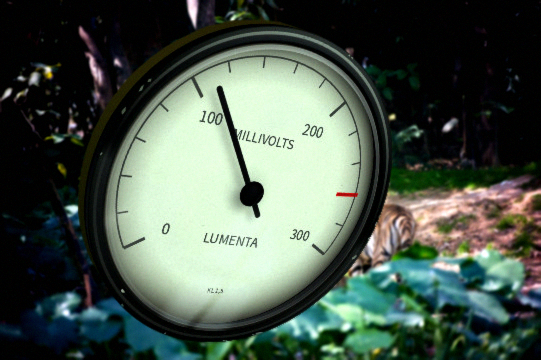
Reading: mV 110
